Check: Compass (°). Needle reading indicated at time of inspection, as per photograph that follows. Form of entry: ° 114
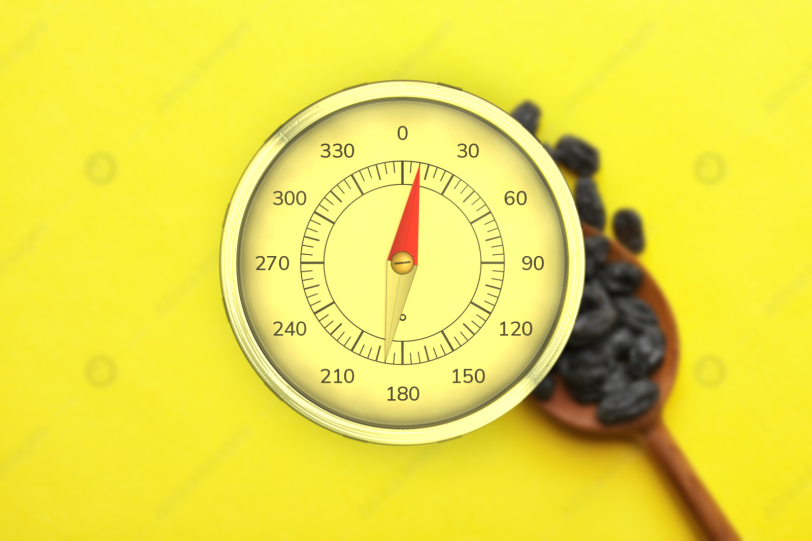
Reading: ° 10
